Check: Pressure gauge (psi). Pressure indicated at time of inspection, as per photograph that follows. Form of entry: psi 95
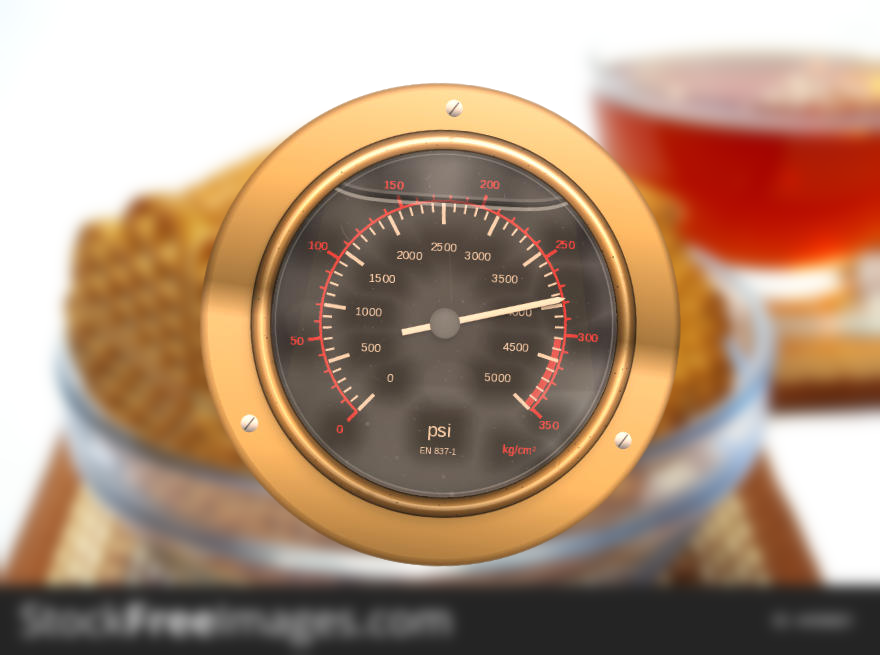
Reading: psi 3950
